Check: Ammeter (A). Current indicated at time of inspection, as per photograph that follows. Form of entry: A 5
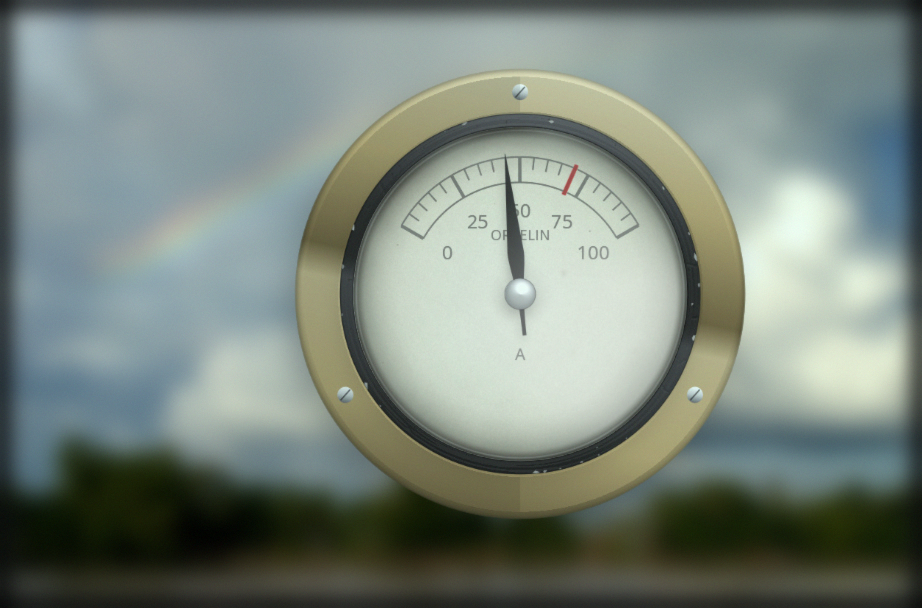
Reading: A 45
